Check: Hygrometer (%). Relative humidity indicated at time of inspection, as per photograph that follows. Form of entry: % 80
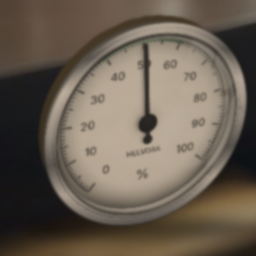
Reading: % 50
